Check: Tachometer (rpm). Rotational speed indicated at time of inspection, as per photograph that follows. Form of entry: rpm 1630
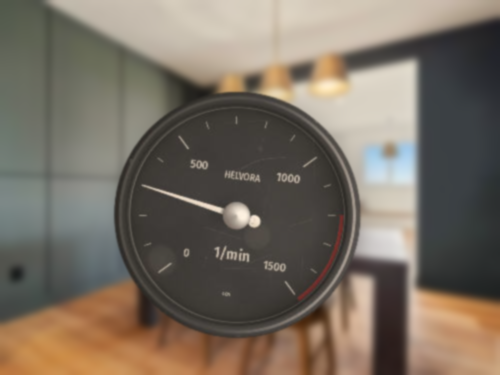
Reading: rpm 300
